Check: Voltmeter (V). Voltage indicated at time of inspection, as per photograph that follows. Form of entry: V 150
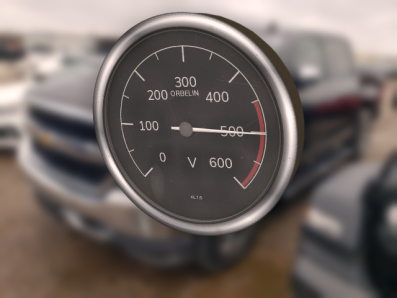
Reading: V 500
